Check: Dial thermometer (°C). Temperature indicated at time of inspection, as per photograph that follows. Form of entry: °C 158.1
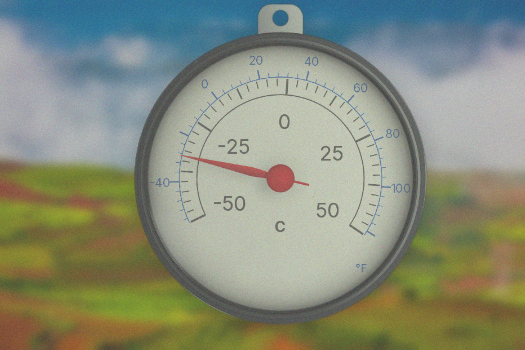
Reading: °C -33.75
